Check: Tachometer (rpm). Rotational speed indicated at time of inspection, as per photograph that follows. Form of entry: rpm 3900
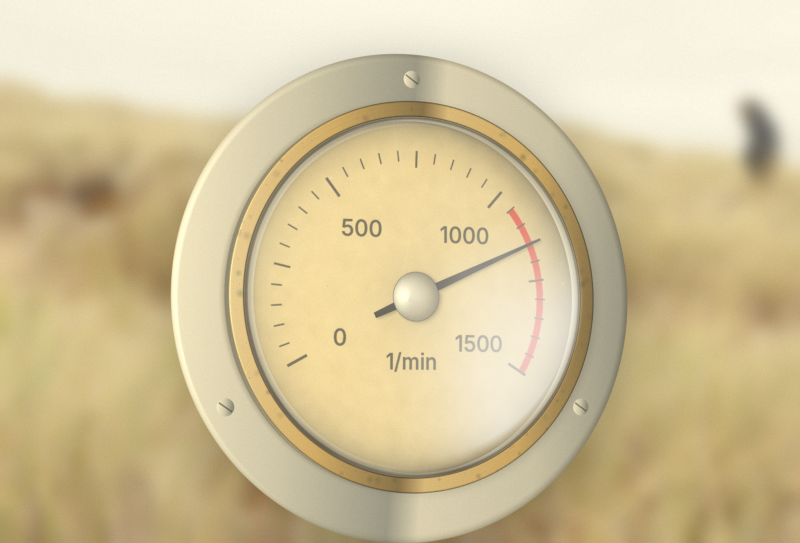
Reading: rpm 1150
